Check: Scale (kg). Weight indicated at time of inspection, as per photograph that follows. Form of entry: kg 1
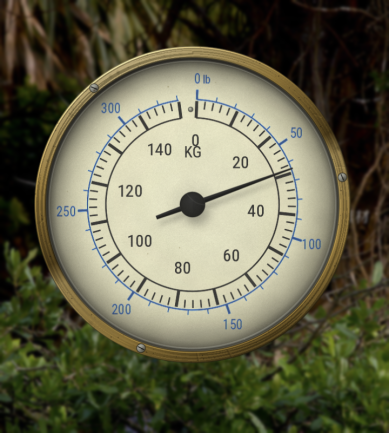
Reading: kg 29
